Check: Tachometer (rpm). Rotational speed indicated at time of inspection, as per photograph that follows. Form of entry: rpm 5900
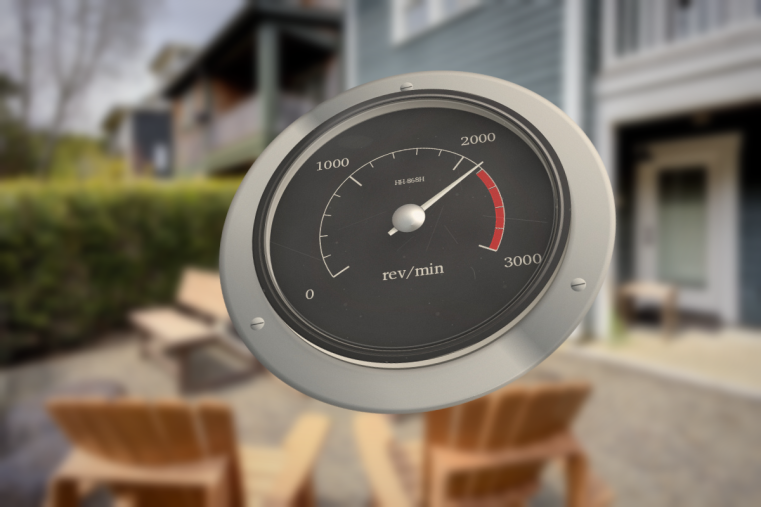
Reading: rpm 2200
